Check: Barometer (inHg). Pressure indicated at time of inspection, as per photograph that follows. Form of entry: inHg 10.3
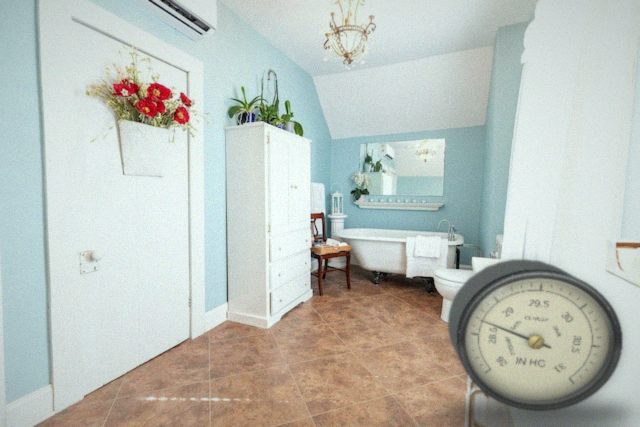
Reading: inHg 28.7
